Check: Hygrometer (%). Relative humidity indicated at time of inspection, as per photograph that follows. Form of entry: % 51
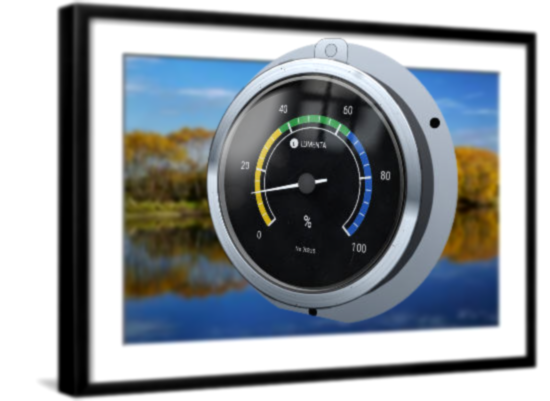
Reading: % 12
